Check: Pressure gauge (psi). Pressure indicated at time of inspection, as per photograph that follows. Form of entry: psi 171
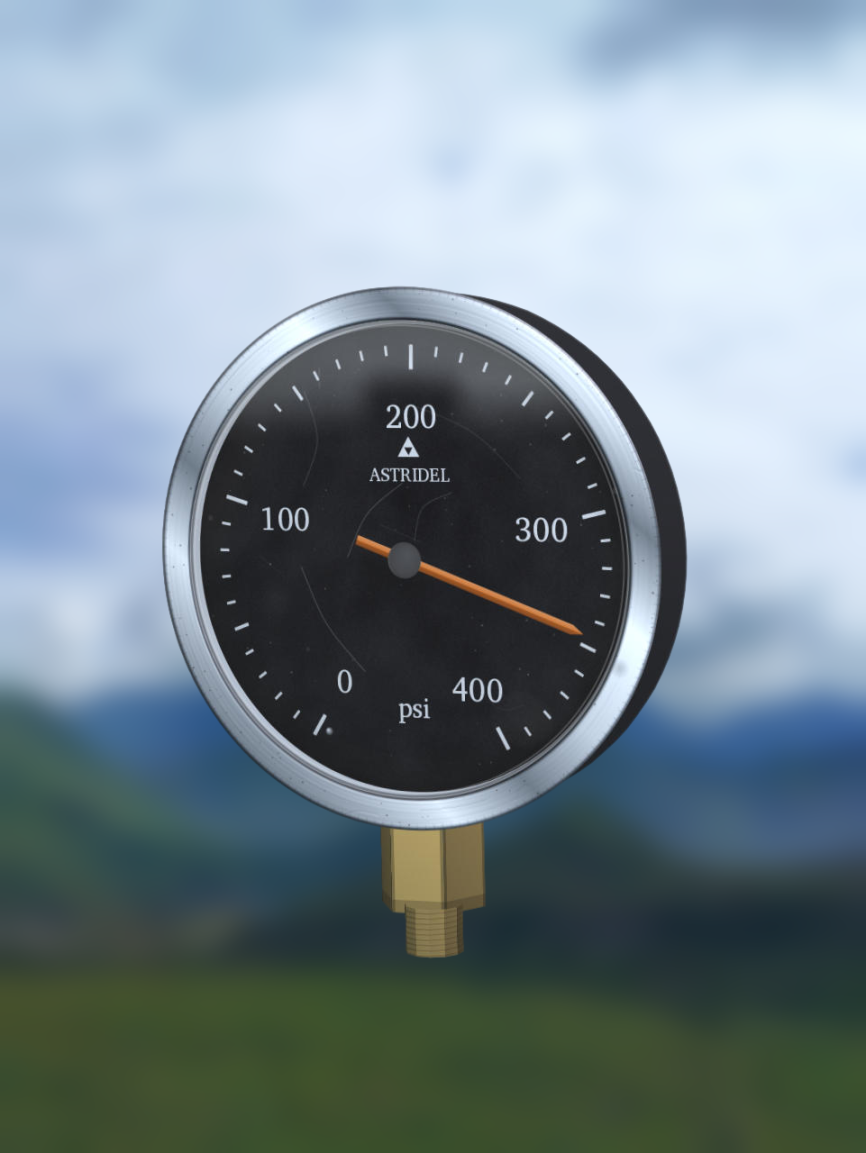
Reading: psi 345
